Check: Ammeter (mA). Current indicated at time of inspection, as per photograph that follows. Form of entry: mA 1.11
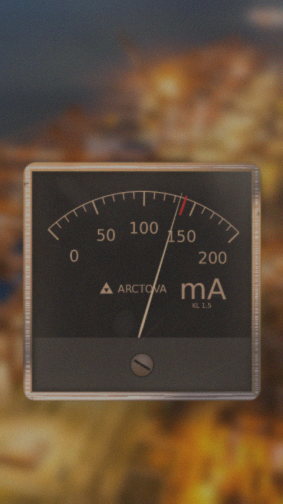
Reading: mA 135
